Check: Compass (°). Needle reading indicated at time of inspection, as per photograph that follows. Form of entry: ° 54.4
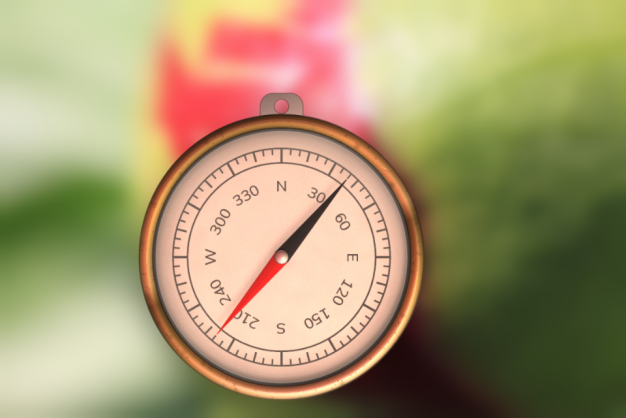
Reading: ° 220
